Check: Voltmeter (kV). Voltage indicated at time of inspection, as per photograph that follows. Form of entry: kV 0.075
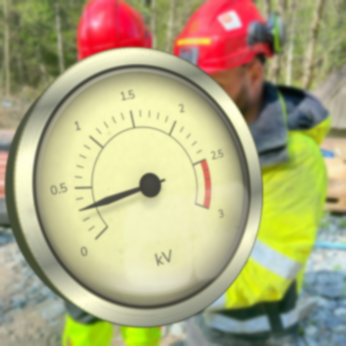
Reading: kV 0.3
